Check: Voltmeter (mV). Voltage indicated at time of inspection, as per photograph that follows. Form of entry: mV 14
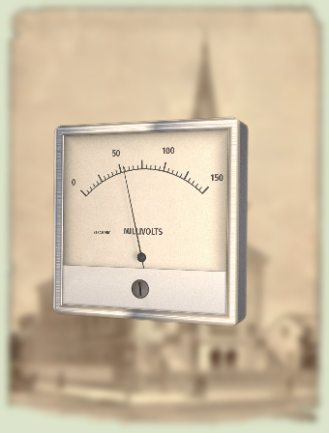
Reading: mV 55
